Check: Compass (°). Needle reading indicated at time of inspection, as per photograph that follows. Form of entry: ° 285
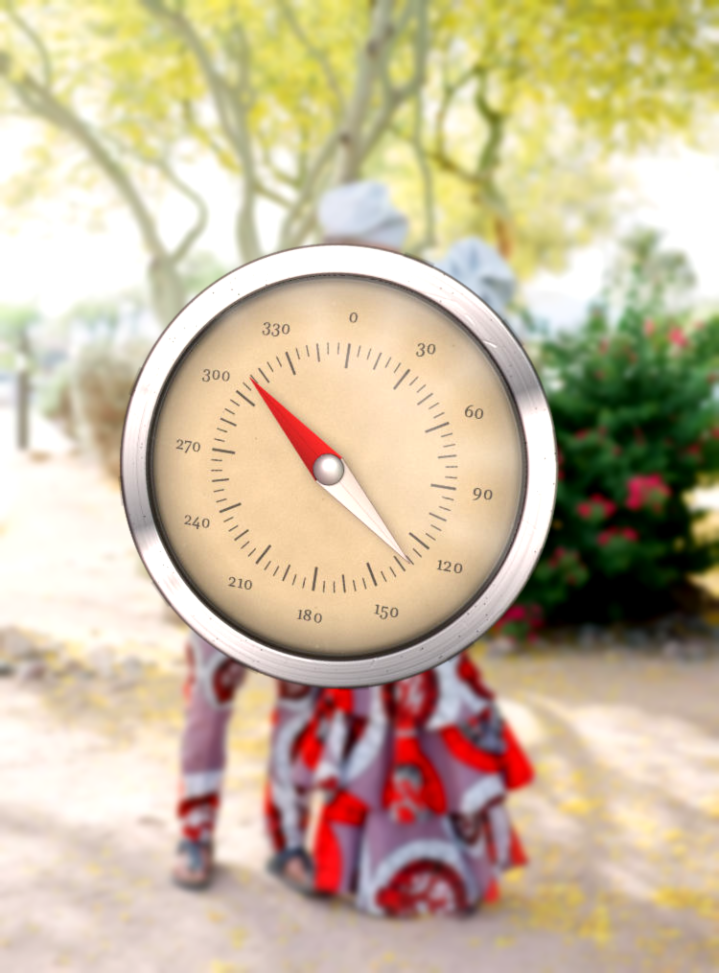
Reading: ° 310
